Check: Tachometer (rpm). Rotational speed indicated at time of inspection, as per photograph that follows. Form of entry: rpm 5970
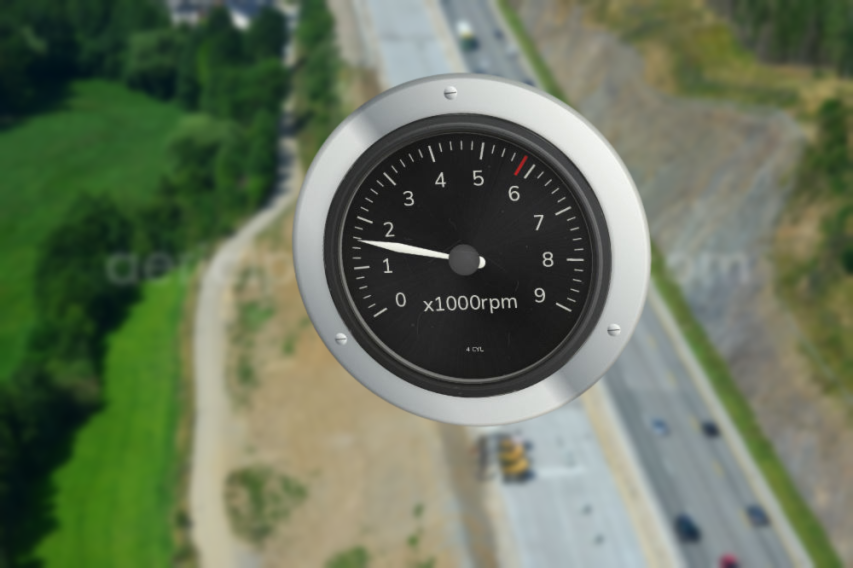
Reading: rpm 1600
